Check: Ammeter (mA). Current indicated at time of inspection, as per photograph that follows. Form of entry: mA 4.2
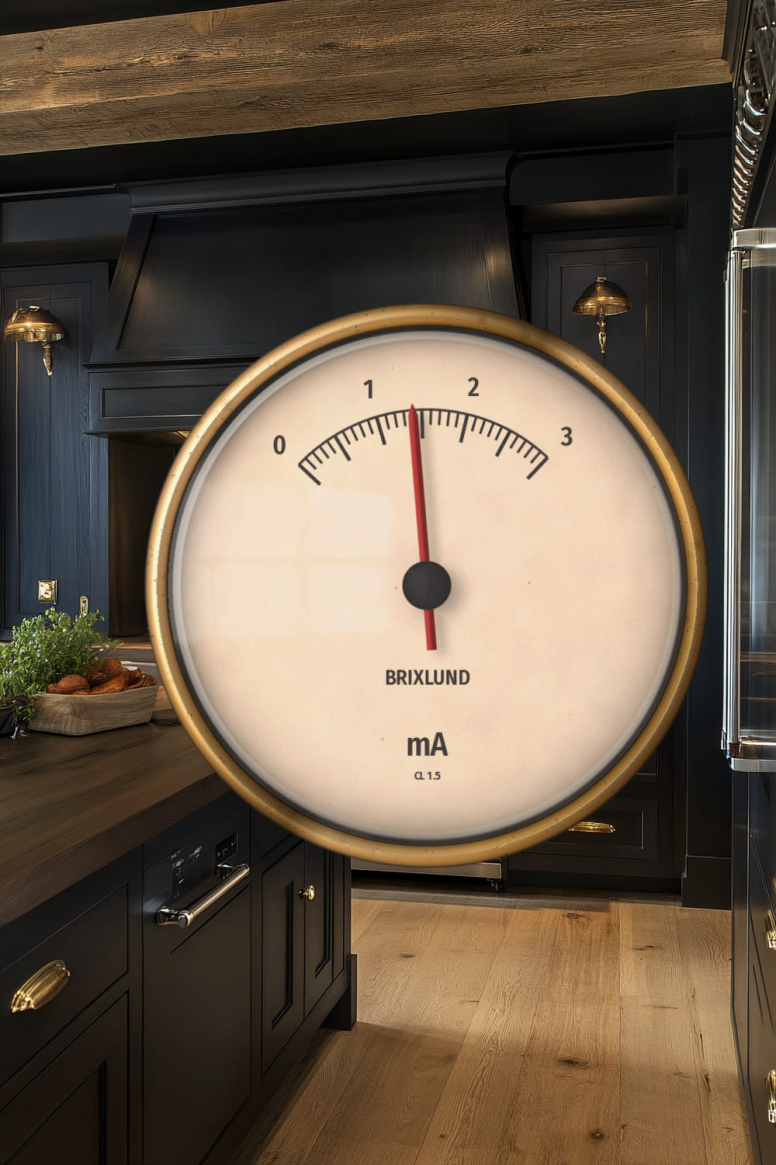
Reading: mA 1.4
